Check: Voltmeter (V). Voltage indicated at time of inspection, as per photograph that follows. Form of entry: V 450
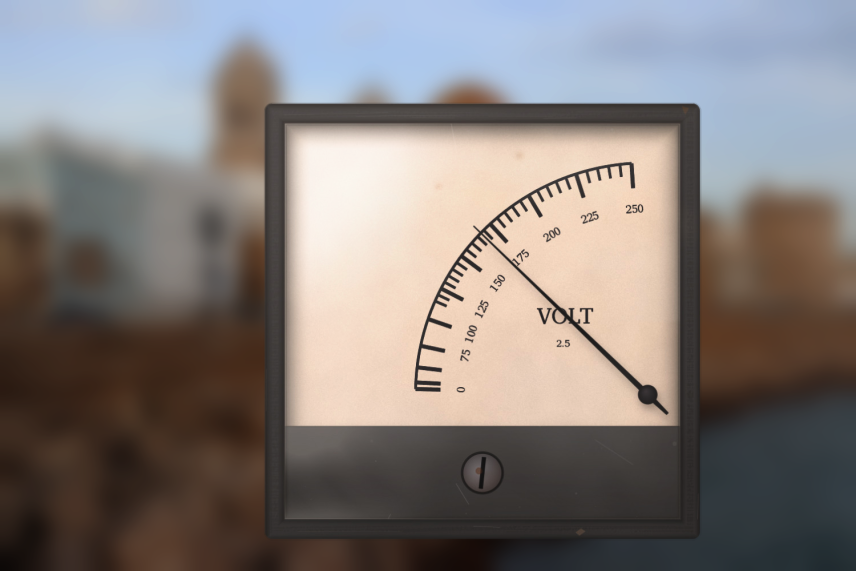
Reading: V 167.5
